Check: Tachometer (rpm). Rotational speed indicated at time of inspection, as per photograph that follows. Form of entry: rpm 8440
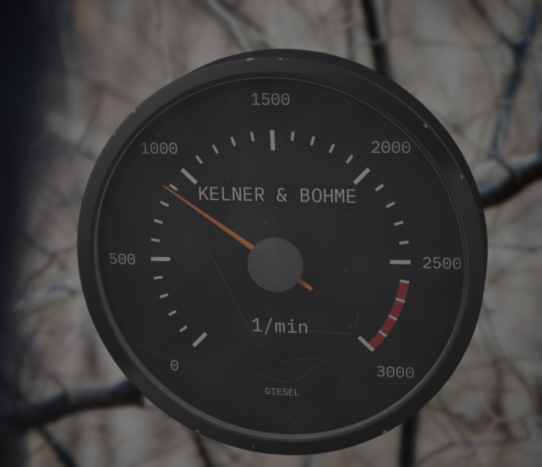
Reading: rpm 900
